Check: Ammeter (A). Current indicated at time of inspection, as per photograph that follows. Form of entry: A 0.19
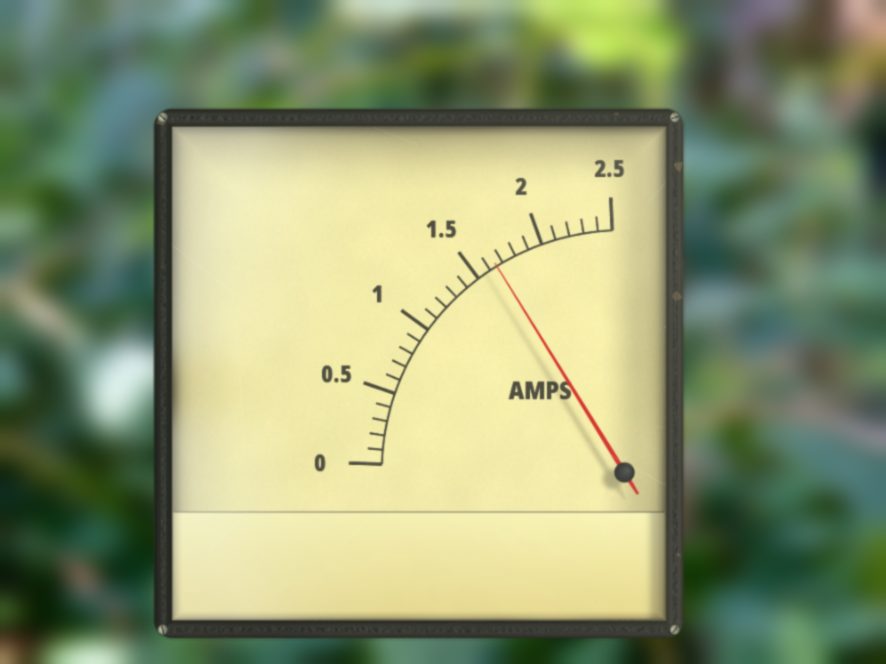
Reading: A 1.65
